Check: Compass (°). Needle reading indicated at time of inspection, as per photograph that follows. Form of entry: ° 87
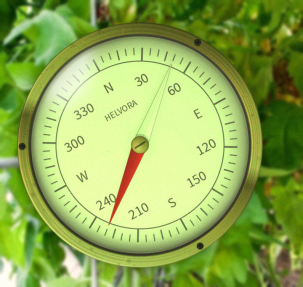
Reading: ° 230
